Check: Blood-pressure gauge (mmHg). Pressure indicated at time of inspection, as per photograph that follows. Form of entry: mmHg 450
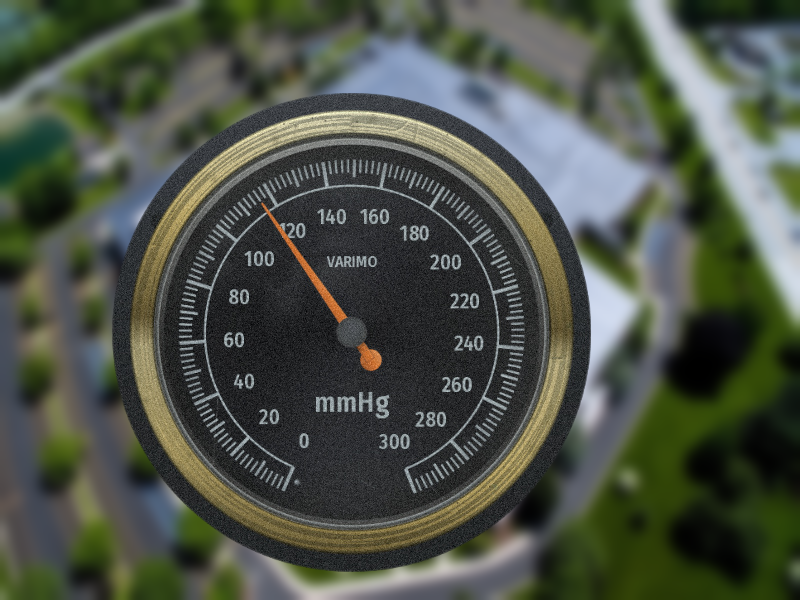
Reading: mmHg 116
